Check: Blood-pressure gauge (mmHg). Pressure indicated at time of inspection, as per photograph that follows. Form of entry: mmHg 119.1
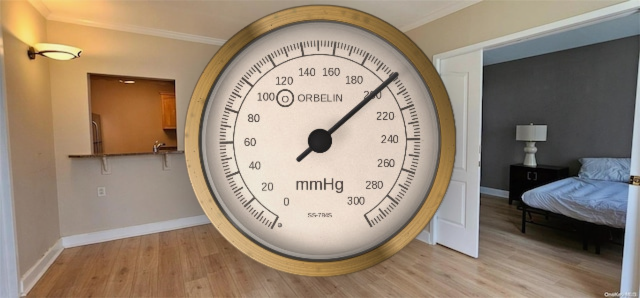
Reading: mmHg 200
